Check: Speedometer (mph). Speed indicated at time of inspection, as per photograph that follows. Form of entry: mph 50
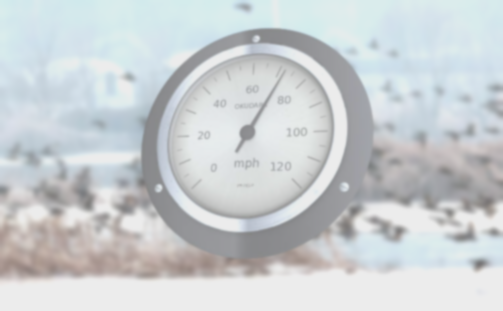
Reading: mph 72.5
